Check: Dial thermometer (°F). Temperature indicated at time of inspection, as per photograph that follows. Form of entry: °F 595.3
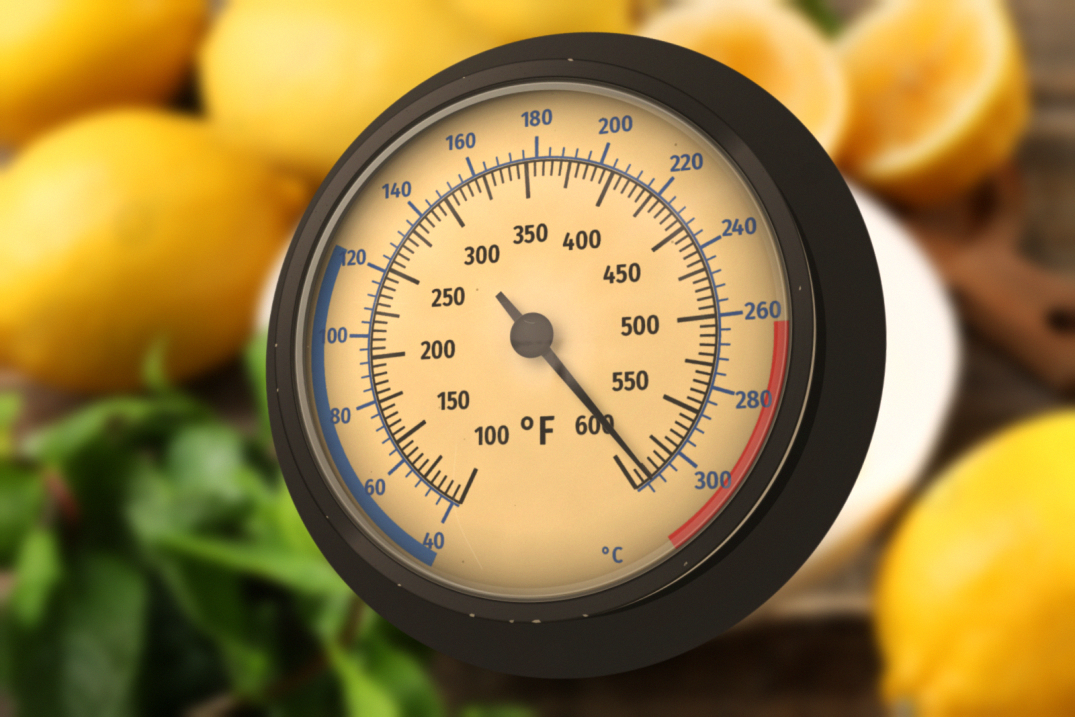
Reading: °F 590
